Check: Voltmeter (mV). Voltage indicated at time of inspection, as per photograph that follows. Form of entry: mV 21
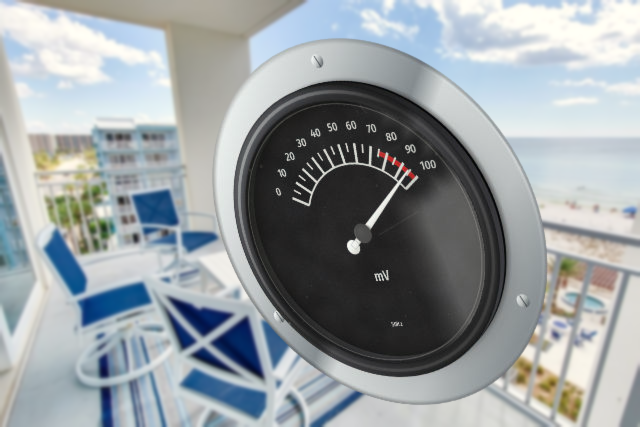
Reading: mV 95
